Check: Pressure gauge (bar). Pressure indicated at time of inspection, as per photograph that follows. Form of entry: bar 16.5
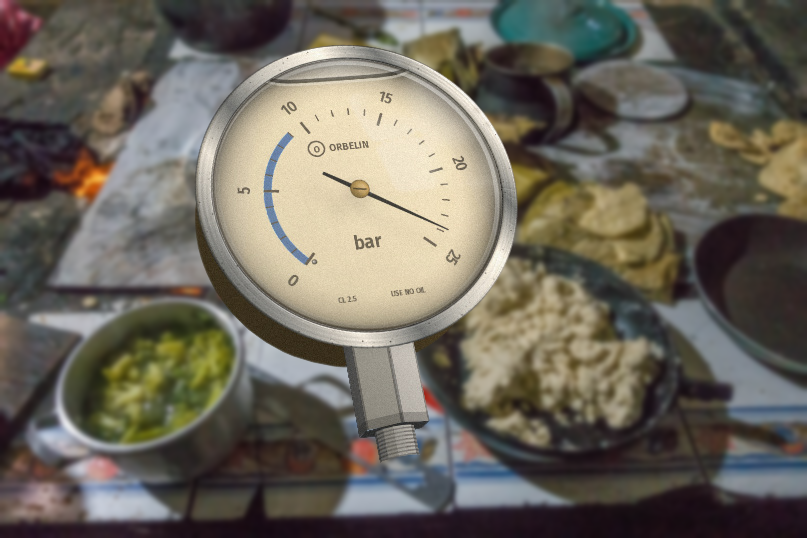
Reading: bar 24
